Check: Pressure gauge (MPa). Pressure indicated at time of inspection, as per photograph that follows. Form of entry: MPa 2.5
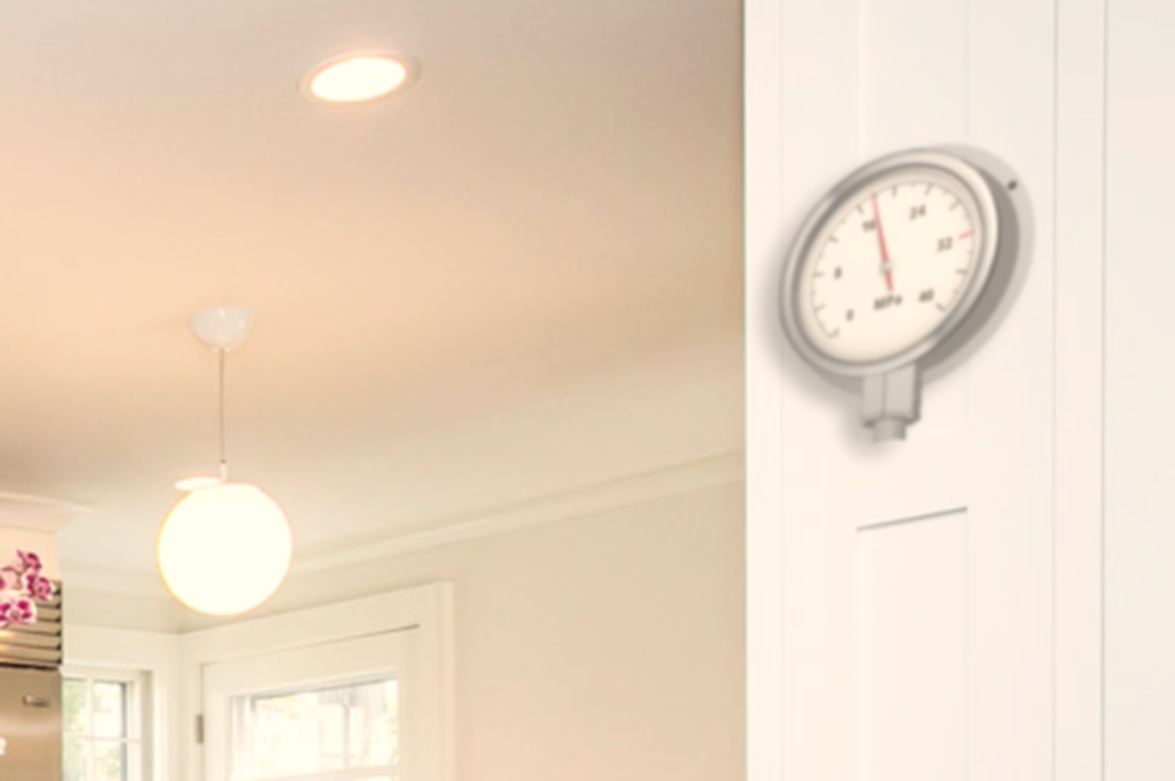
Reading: MPa 18
